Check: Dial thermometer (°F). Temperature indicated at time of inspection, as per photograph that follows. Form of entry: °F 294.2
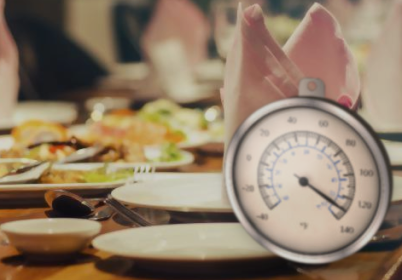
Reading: °F 130
